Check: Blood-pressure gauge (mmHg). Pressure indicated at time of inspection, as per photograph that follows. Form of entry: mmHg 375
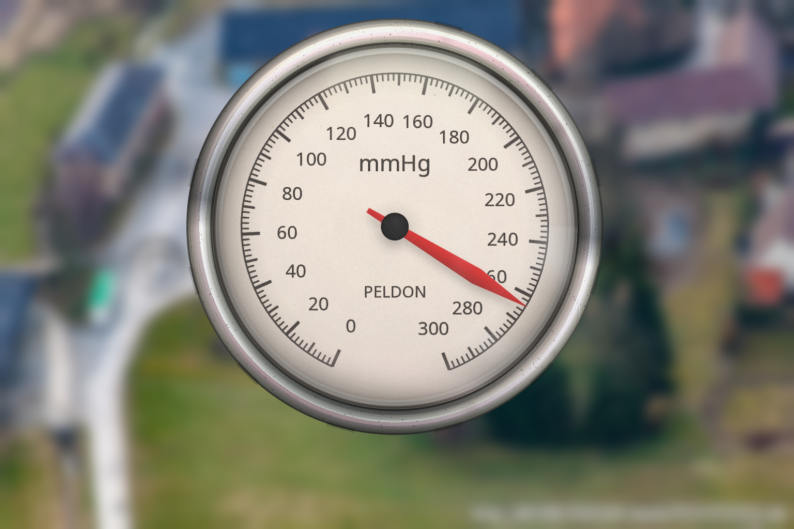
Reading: mmHg 264
